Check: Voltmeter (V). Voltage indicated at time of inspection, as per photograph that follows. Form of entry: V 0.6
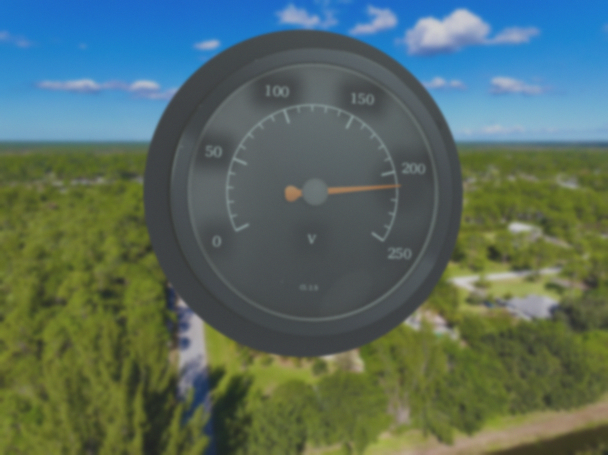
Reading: V 210
